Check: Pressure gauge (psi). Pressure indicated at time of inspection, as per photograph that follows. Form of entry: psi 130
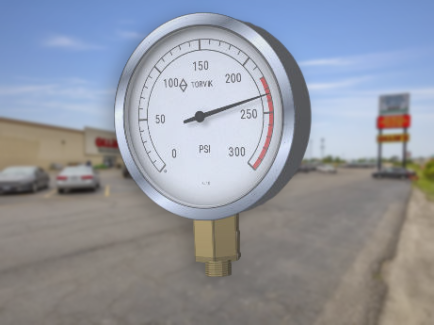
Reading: psi 235
